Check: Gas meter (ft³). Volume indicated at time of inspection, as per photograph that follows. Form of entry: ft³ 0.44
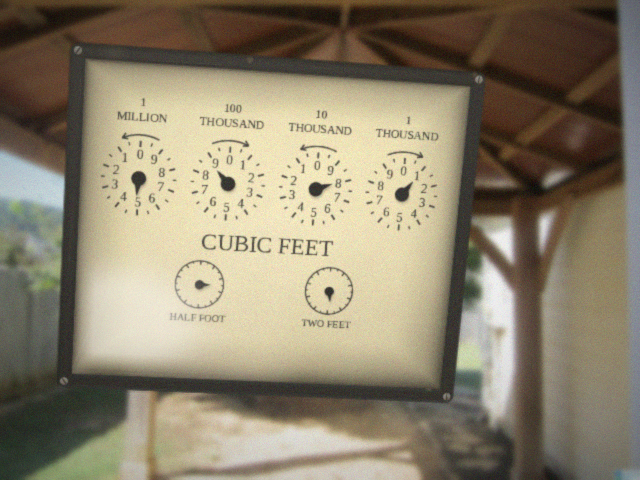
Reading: ft³ 488100
